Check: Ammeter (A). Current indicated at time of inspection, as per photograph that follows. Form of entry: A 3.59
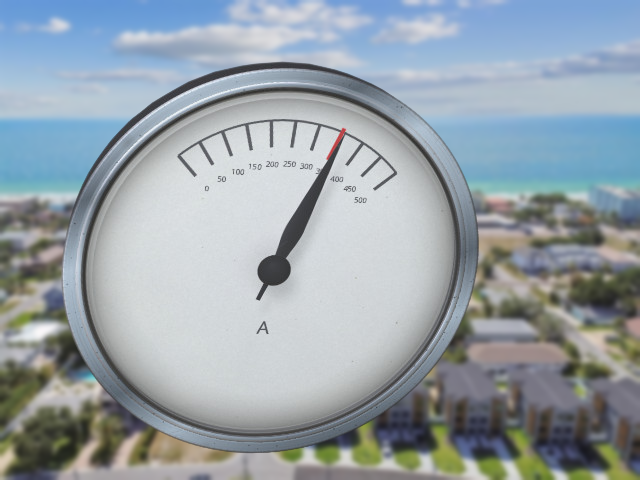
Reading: A 350
